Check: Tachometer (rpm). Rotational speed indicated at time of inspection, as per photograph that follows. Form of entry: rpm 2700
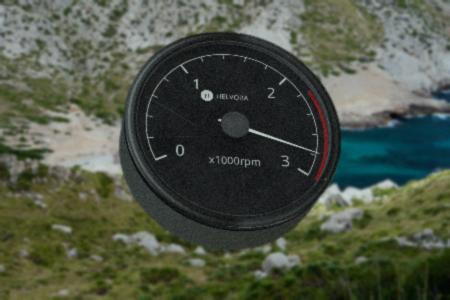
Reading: rpm 2800
